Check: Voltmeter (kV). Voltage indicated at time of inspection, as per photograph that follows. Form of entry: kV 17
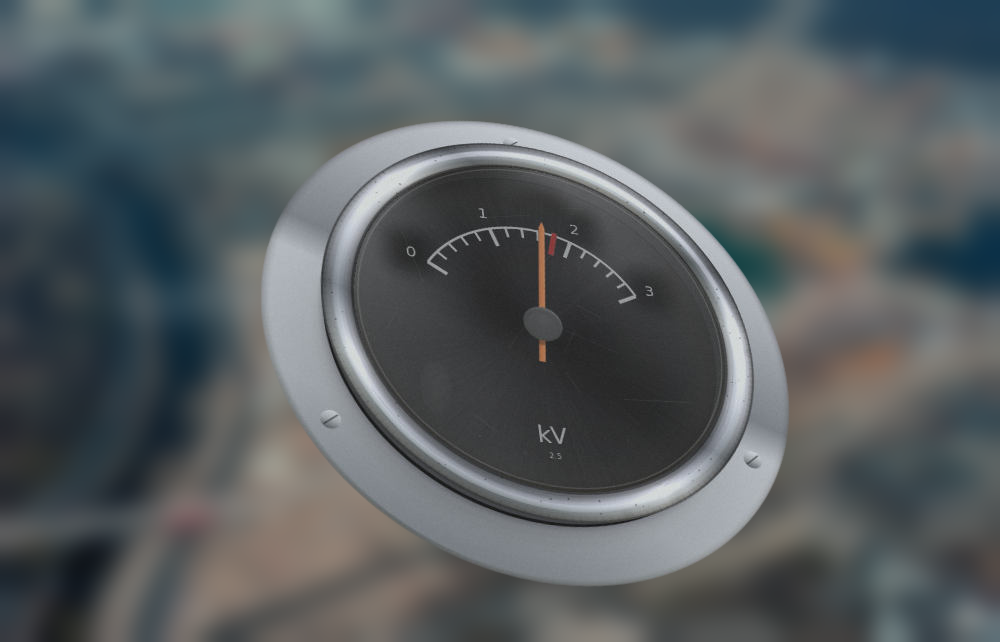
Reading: kV 1.6
